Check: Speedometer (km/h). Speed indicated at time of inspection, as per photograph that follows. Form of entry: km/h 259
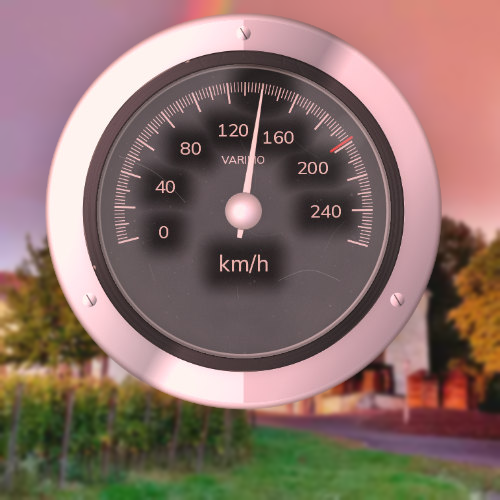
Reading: km/h 140
